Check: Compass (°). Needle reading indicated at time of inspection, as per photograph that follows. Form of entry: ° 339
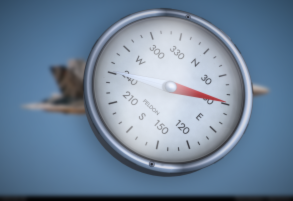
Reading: ° 60
